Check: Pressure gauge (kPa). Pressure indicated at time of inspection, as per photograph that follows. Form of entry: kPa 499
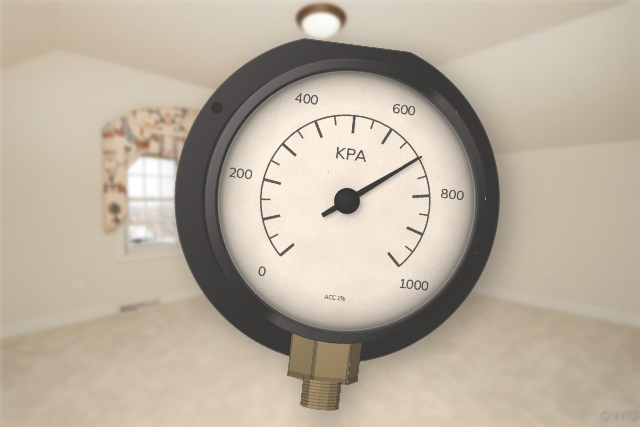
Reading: kPa 700
